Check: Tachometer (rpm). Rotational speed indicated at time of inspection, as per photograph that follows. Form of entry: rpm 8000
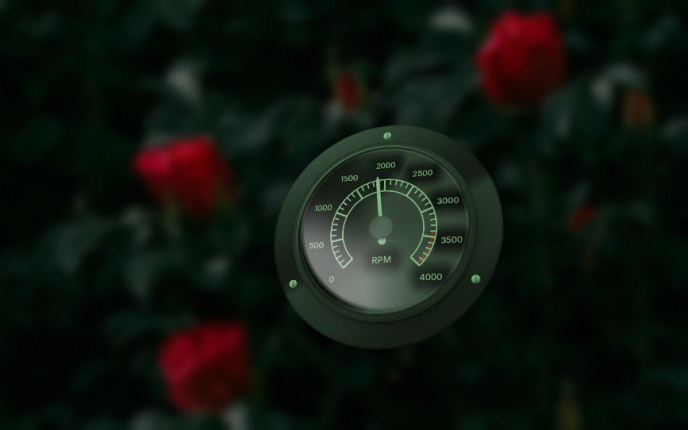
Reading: rpm 1900
